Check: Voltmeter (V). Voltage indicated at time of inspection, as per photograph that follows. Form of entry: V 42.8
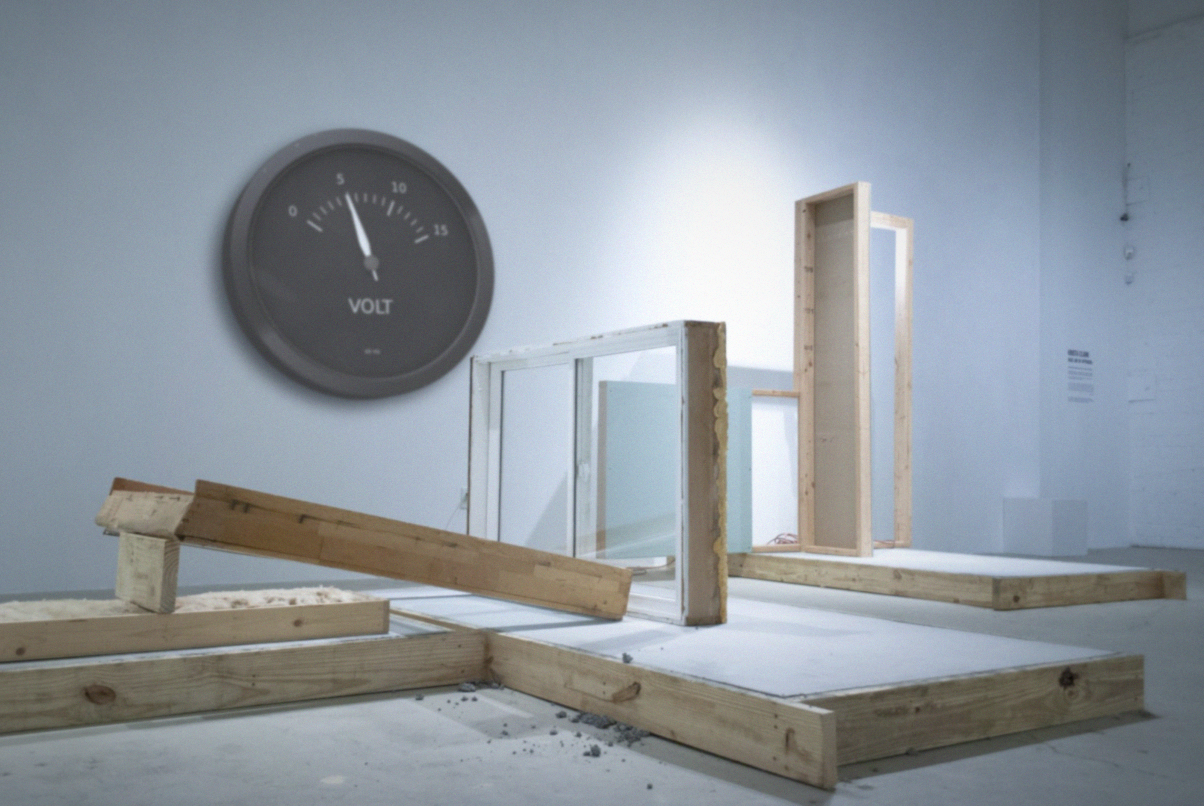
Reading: V 5
